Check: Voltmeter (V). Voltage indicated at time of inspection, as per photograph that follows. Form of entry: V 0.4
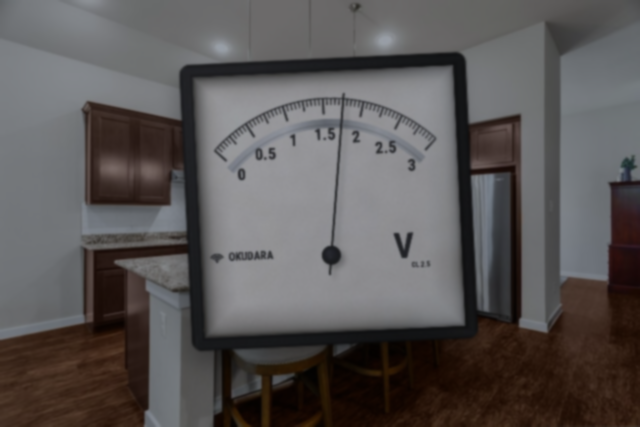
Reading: V 1.75
